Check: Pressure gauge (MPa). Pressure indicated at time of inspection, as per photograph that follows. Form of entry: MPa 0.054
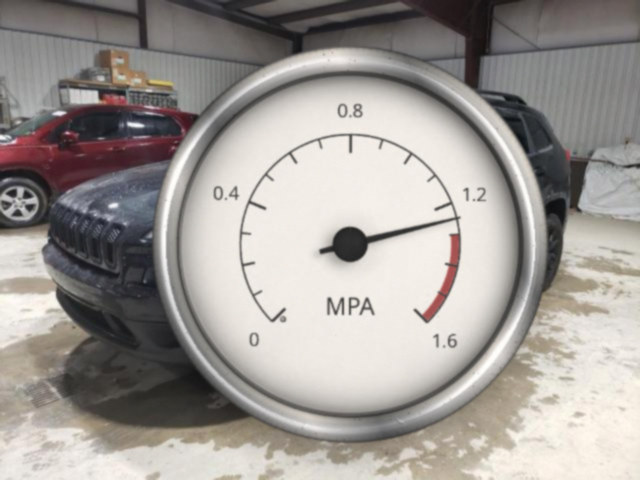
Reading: MPa 1.25
